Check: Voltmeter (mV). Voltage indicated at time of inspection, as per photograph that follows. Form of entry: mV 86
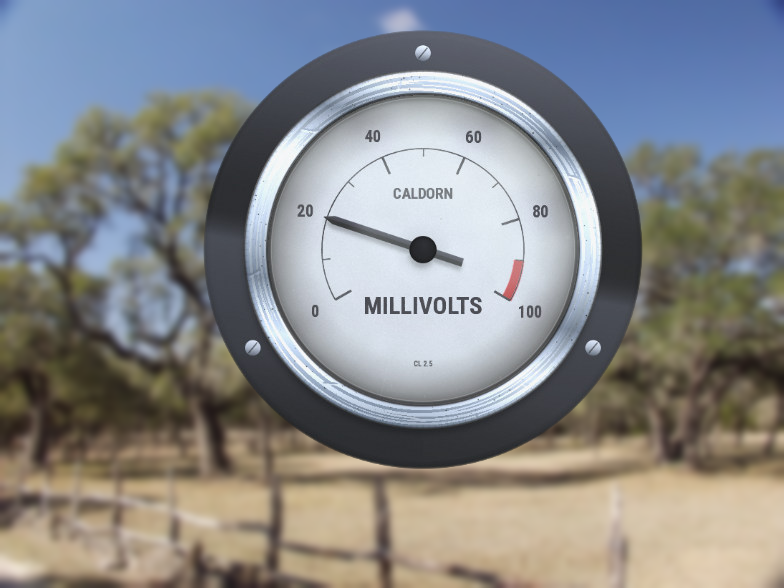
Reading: mV 20
